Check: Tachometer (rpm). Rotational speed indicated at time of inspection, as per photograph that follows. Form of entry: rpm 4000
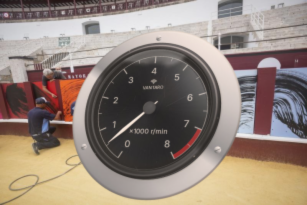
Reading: rpm 500
